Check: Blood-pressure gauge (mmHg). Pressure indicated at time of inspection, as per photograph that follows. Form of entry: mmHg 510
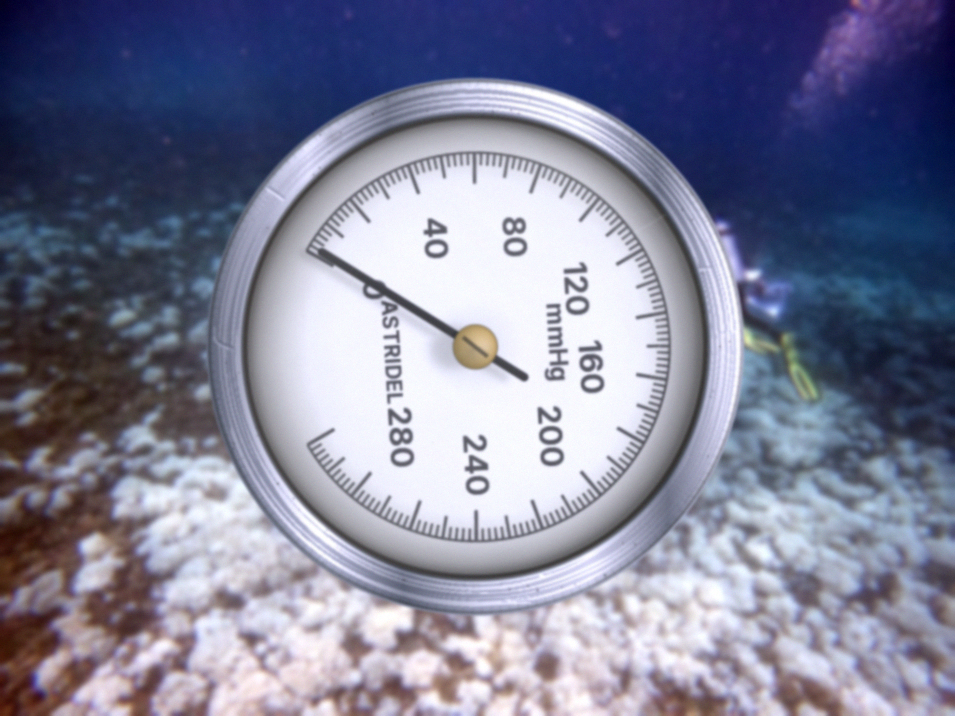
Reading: mmHg 2
